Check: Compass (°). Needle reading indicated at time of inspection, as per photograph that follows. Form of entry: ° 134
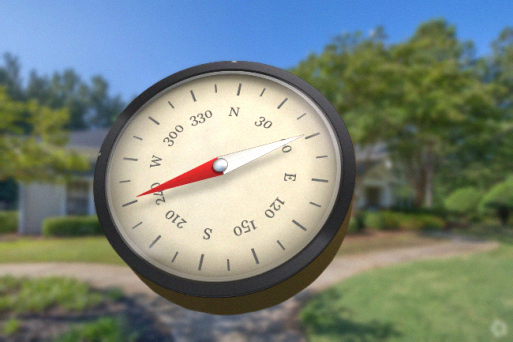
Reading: ° 240
